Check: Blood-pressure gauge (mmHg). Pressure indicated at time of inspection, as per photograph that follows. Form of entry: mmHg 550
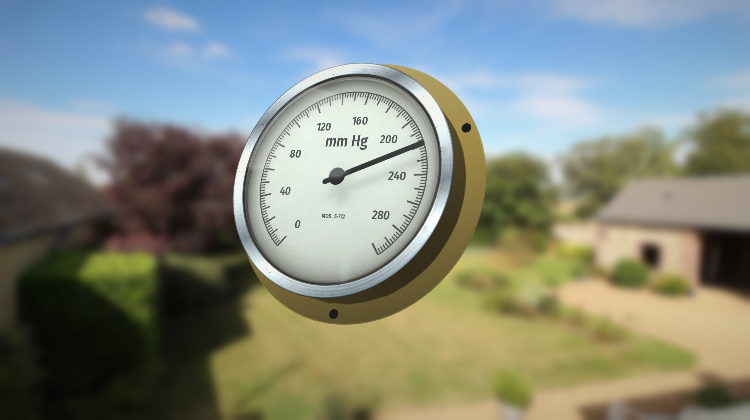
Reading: mmHg 220
